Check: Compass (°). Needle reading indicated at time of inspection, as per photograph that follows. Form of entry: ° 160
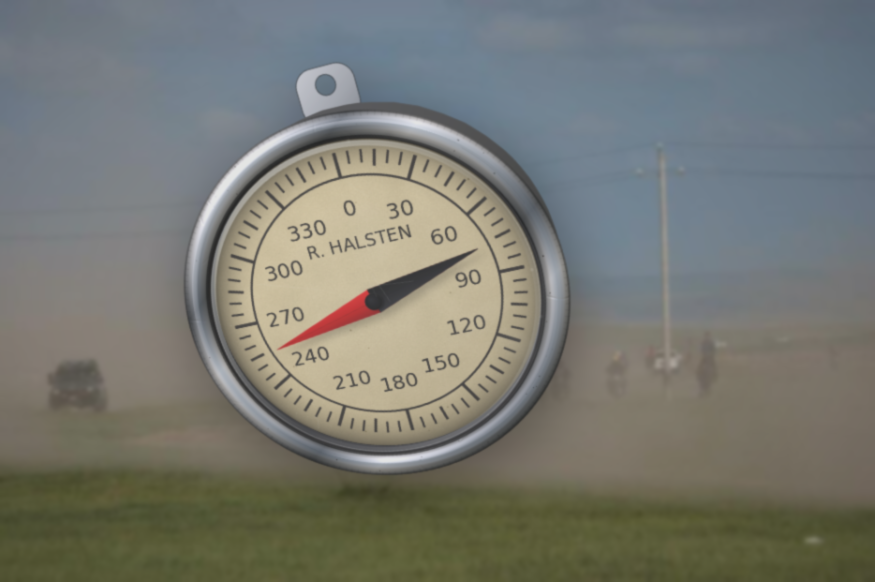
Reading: ° 255
